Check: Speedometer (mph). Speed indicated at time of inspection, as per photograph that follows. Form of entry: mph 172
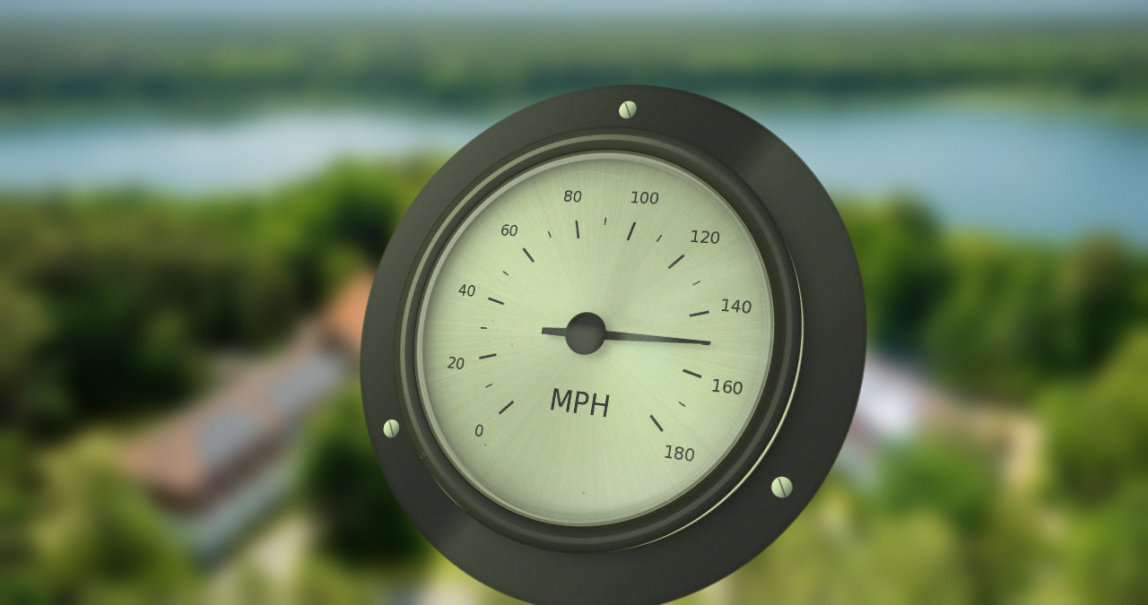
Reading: mph 150
